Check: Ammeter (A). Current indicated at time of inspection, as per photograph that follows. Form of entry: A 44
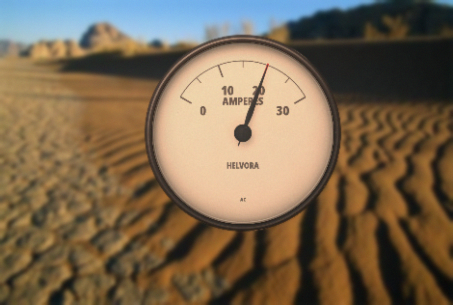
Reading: A 20
